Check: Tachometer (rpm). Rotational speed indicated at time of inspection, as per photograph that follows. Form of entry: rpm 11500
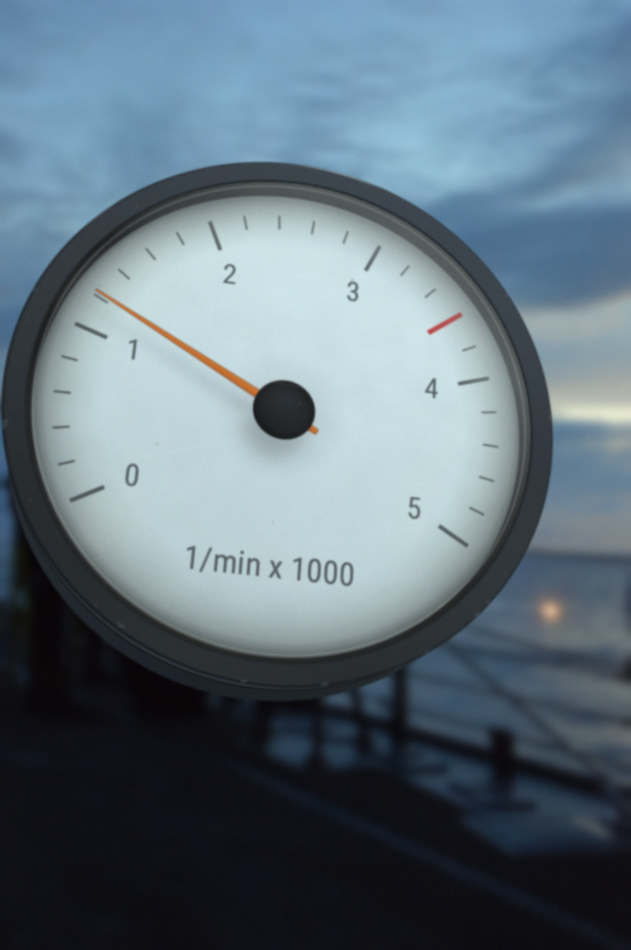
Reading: rpm 1200
